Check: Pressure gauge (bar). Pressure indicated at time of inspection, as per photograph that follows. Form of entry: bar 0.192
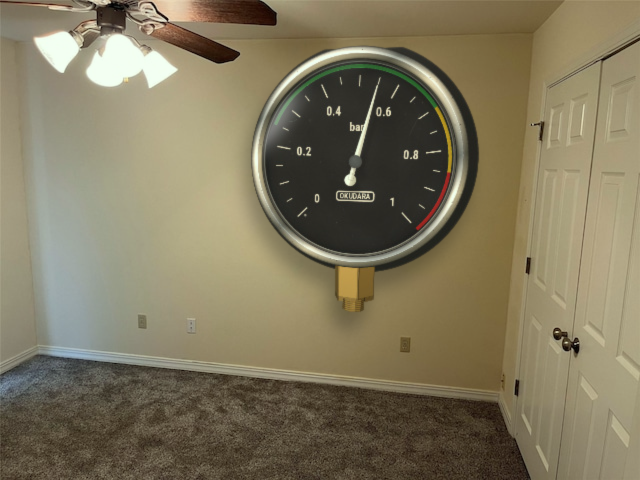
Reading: bar 0.55
